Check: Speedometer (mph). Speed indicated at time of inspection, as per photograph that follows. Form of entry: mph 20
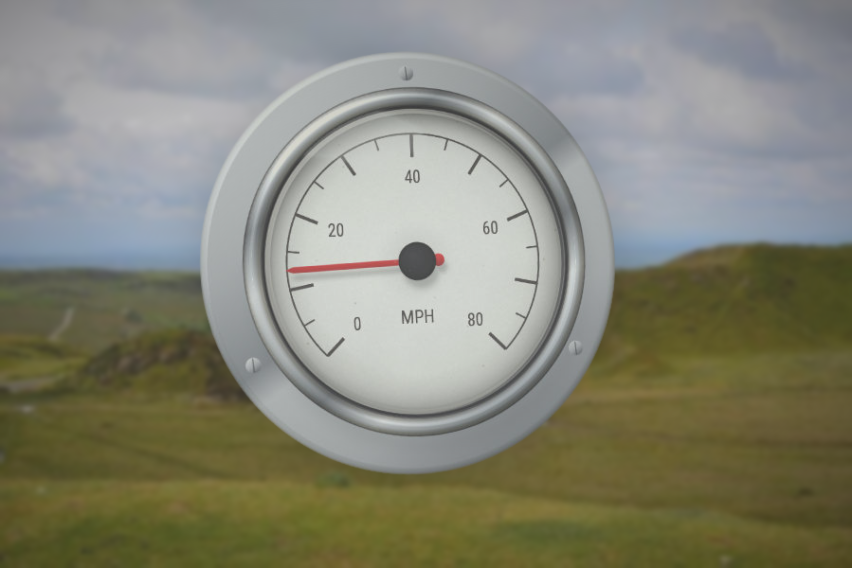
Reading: mph 12.5
